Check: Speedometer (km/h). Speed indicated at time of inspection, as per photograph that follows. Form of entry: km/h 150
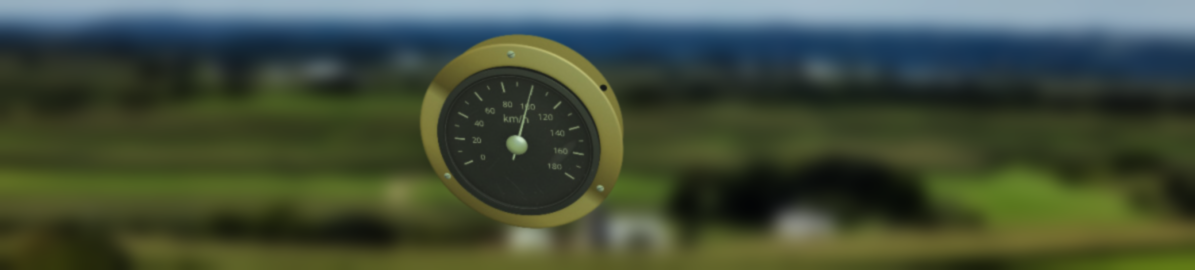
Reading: km/h 100
